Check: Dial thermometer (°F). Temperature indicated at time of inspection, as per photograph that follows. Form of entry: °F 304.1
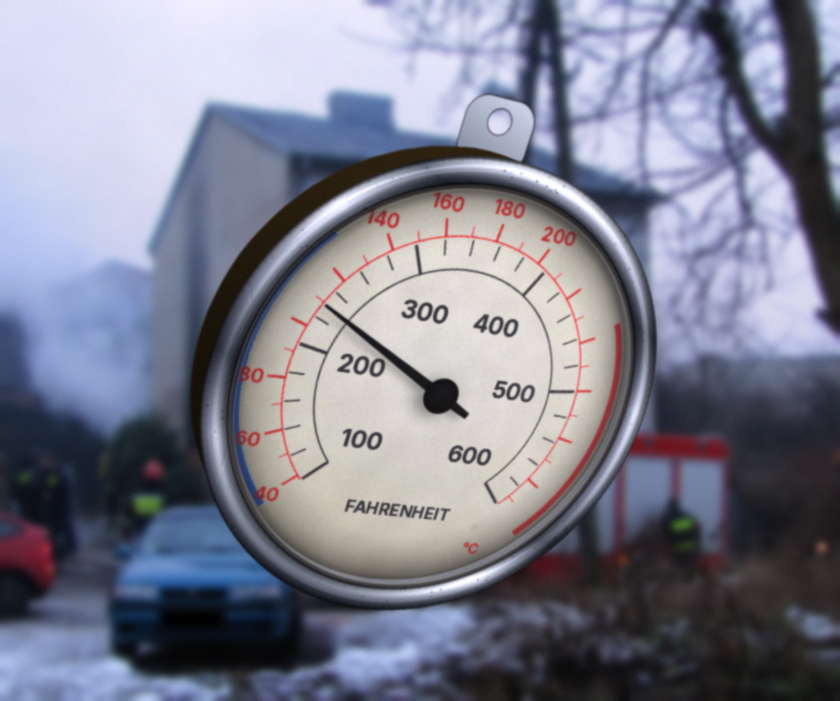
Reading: °F 230
